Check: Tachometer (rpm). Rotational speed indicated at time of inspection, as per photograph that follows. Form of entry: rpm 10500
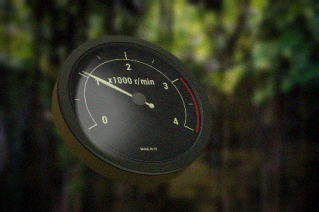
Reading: rpm 1000
